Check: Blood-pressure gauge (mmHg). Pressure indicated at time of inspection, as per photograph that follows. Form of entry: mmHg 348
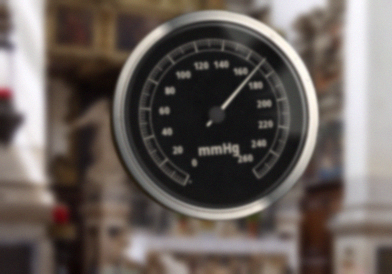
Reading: mmHg 170
